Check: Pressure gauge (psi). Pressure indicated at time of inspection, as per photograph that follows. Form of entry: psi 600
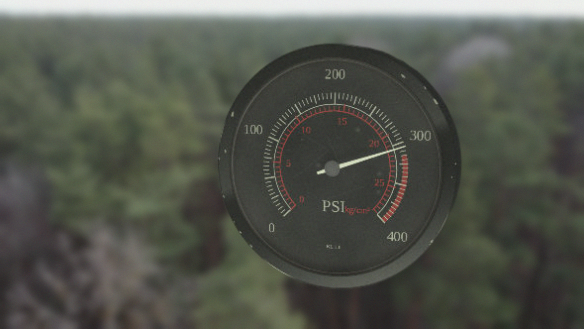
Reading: psi 305
